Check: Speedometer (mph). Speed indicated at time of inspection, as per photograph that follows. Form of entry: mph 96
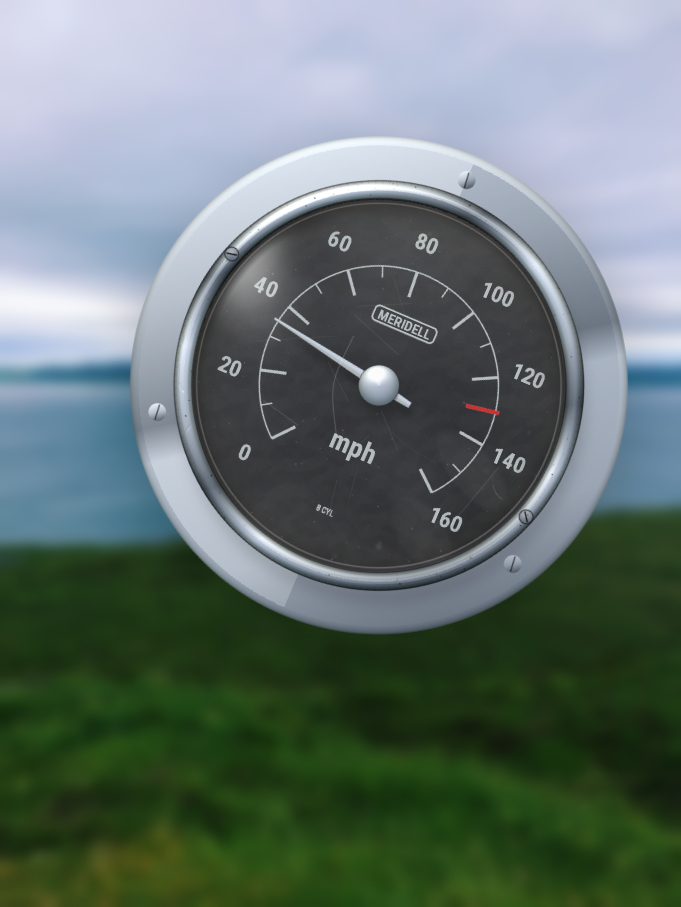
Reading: mph 35
